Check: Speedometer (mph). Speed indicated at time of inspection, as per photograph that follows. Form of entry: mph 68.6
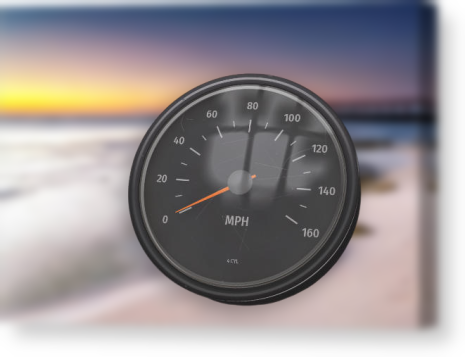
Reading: mph 0
